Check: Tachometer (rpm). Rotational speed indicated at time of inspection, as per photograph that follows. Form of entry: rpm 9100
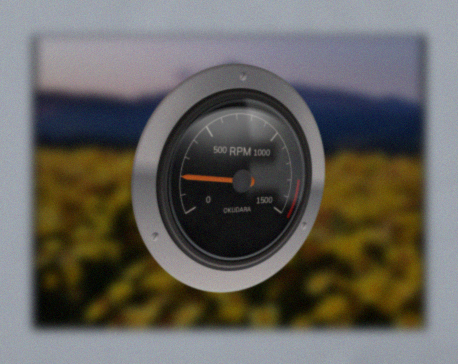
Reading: rpm 200
